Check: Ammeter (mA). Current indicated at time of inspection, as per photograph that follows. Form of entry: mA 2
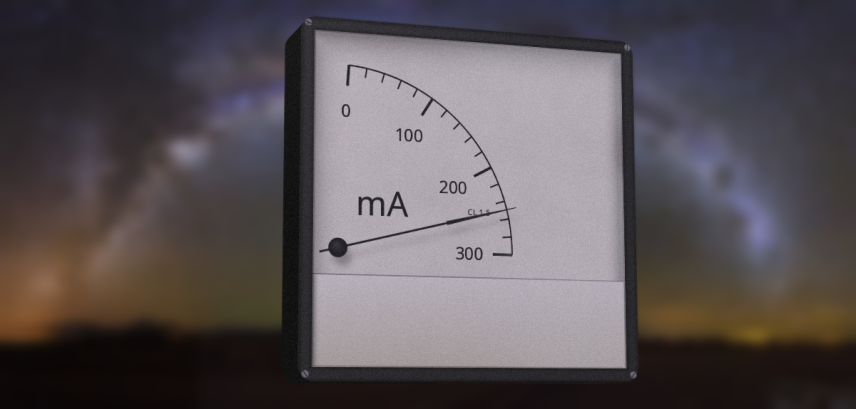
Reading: mA 250
